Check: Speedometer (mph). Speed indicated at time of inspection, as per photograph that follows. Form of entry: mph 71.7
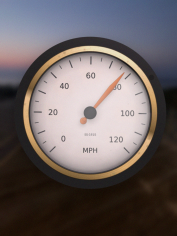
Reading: mph 77.5
